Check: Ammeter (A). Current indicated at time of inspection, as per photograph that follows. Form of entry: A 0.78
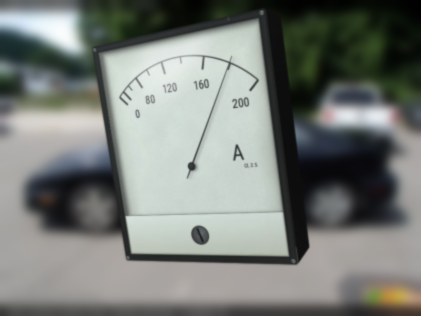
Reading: A 180
